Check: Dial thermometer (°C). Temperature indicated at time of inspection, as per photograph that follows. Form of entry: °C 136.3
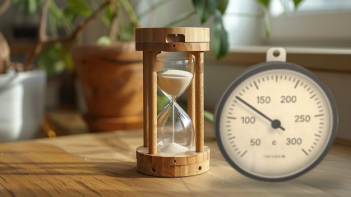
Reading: °C 125
